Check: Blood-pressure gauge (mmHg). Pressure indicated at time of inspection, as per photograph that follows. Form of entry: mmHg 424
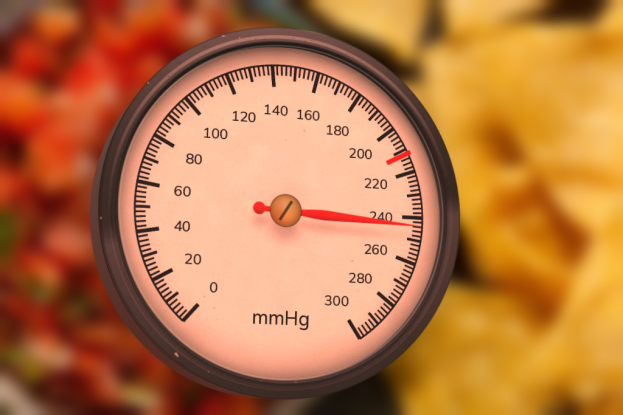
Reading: mmHg 244
